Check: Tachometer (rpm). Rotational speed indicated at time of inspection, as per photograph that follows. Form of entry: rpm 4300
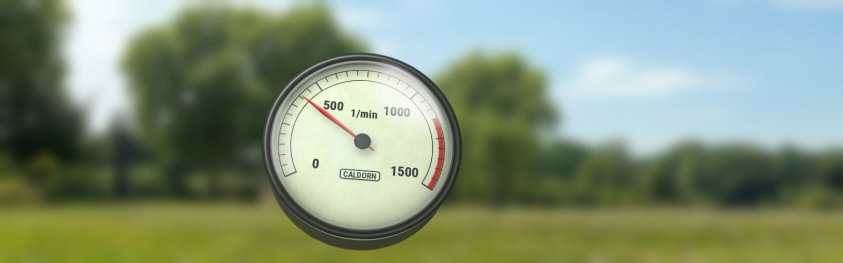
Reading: rpm 400
